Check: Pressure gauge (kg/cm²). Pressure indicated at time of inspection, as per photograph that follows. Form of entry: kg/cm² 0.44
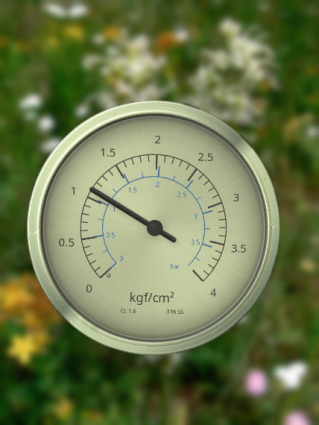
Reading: kg/cm² 1.1
